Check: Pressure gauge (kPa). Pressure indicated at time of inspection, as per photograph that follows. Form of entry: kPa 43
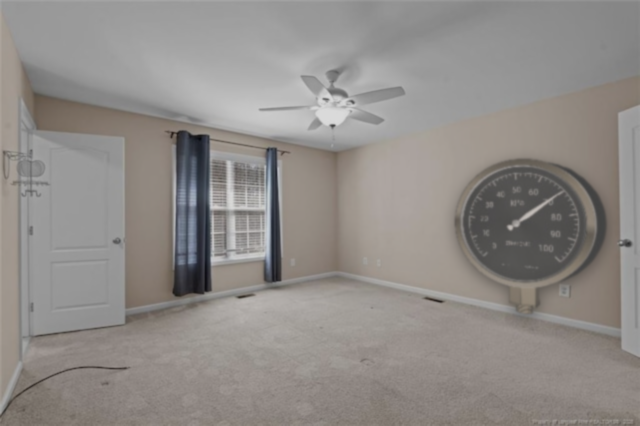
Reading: kPa 70
